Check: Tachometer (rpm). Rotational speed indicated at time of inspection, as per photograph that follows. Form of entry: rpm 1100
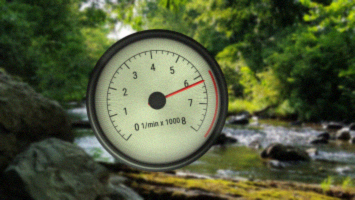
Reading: rpm 6200
